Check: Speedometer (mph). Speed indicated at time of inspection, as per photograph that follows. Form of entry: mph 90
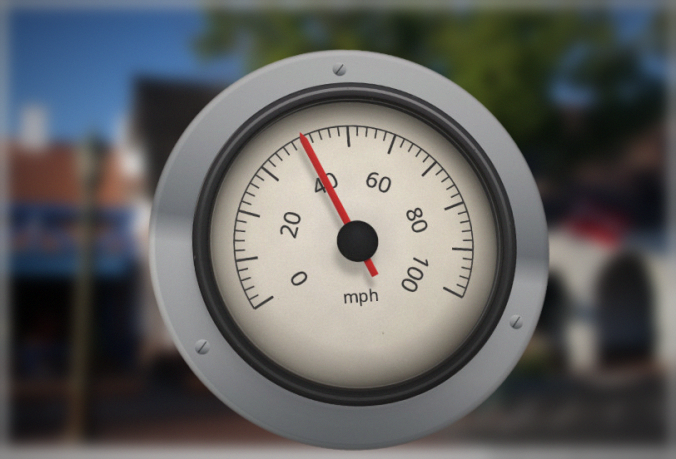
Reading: mph 40
